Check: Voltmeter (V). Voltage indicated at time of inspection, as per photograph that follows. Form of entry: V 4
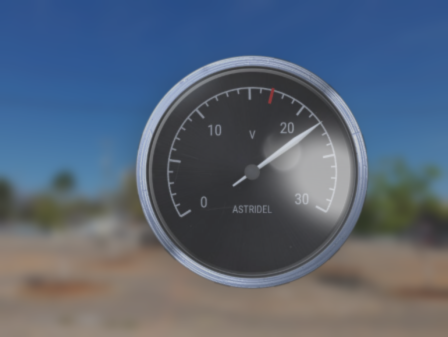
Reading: V 22
